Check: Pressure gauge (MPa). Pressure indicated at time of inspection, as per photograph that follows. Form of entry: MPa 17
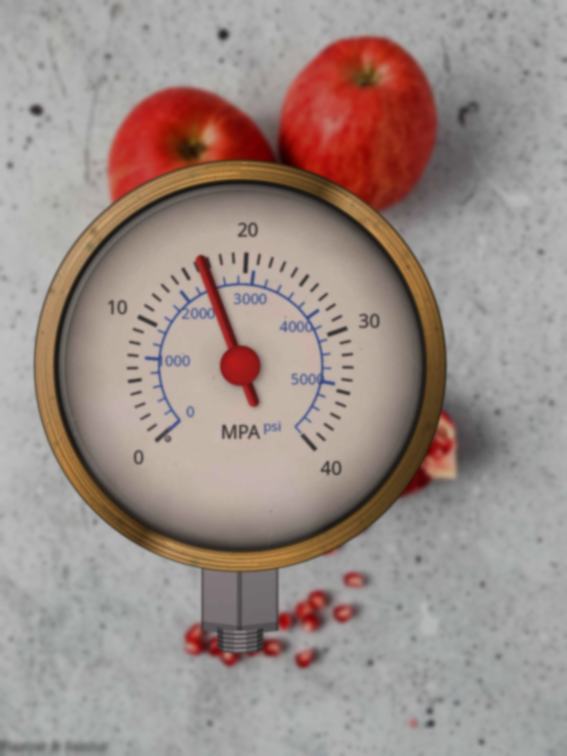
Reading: MPa 16.5
